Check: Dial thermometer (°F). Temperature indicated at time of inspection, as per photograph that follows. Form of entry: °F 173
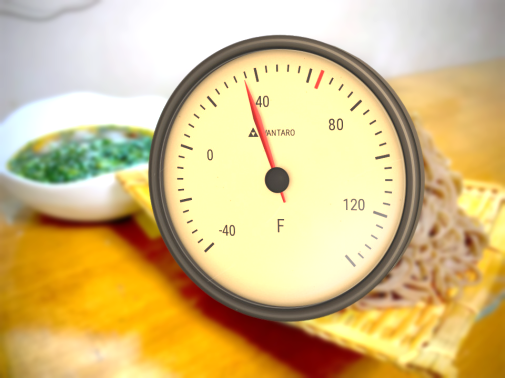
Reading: °F 36
